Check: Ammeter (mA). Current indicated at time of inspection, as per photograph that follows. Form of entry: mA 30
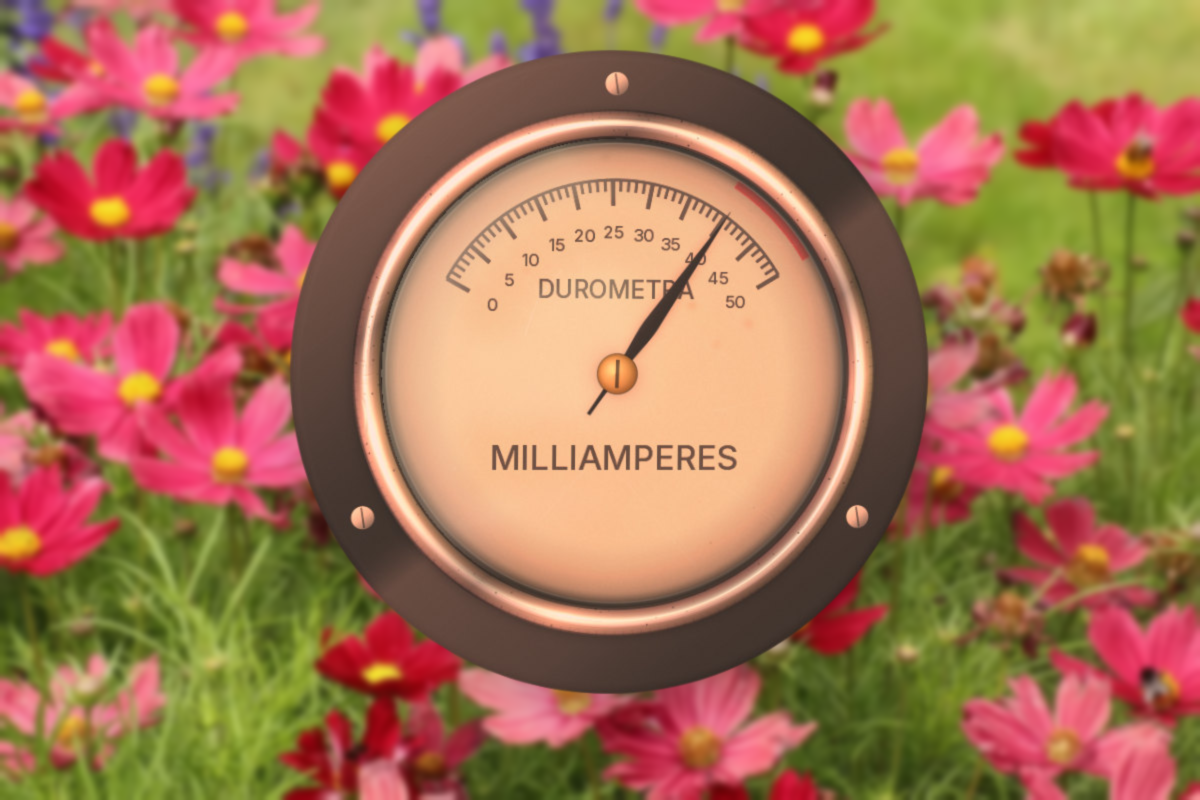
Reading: mA 40
